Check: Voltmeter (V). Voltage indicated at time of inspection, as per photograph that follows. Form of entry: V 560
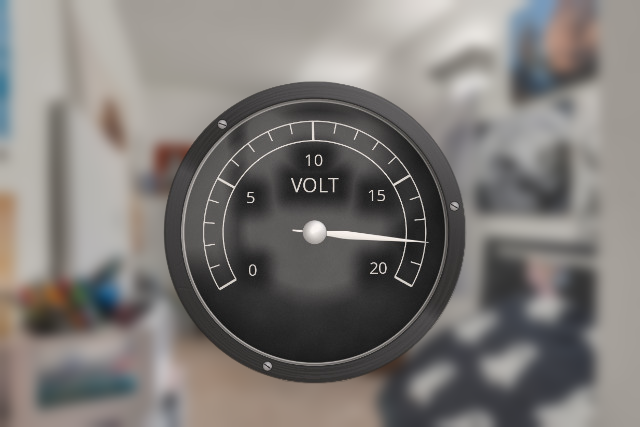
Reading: V 18
